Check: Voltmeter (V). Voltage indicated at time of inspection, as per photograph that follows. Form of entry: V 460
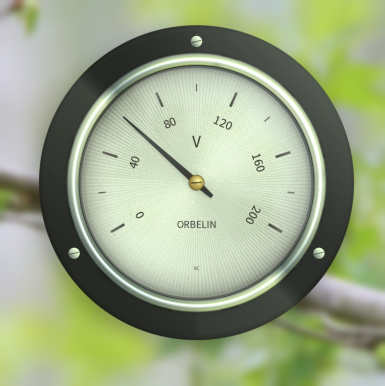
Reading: V 60
